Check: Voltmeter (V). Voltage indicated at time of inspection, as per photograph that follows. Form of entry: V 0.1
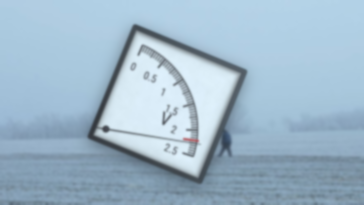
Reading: V 2.25
